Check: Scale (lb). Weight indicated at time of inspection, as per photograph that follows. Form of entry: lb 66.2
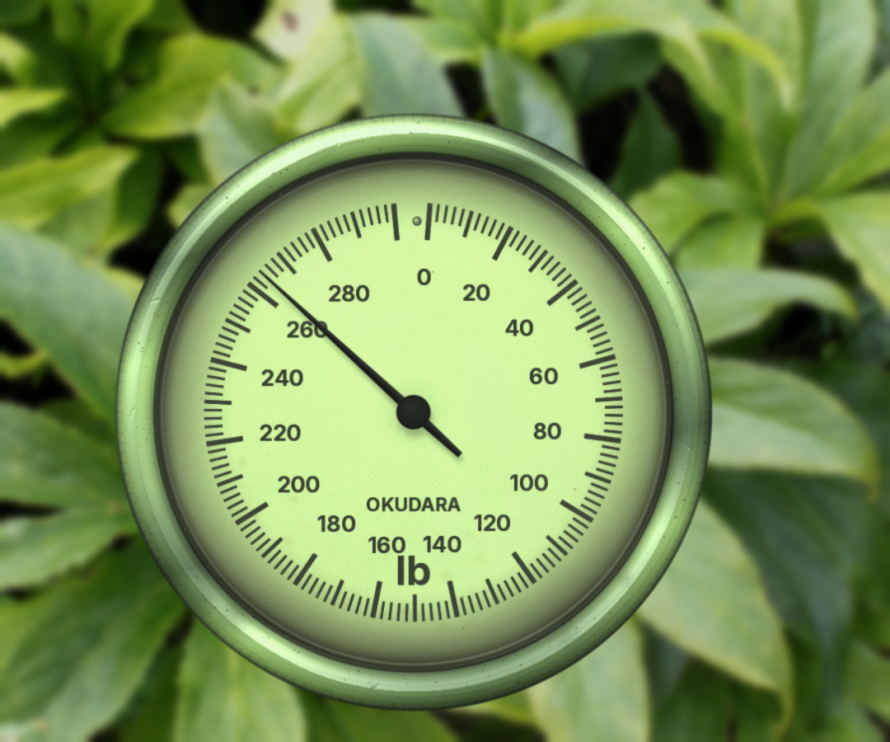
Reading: lb 264
